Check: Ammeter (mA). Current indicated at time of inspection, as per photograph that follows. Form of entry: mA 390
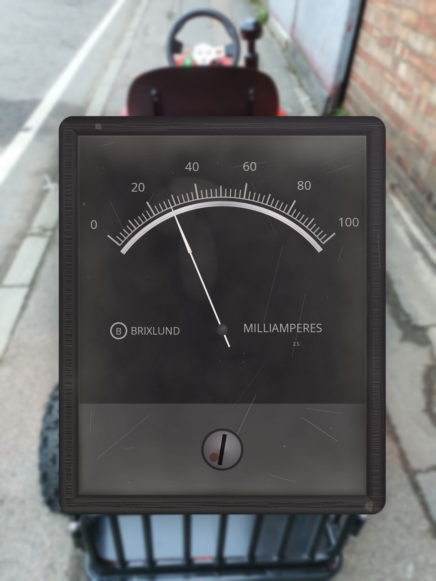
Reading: mA 28
